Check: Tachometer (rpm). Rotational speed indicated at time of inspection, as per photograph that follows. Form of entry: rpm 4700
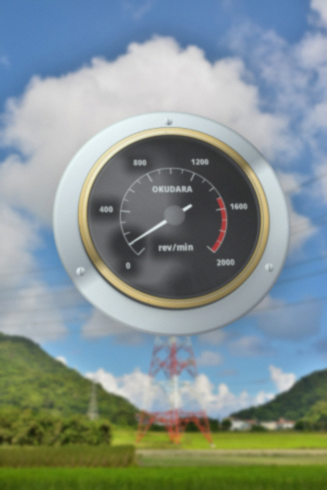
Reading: rpm 100
